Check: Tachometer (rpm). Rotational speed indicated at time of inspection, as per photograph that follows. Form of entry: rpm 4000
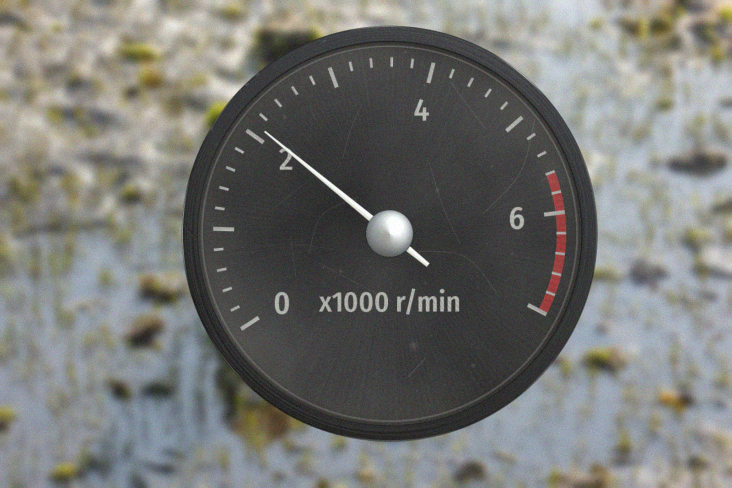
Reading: rpm 2100
